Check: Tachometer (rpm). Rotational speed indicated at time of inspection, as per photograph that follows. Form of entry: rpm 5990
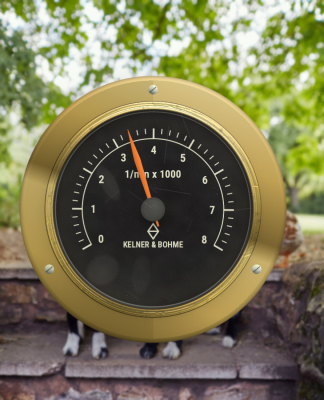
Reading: rpm 3400
